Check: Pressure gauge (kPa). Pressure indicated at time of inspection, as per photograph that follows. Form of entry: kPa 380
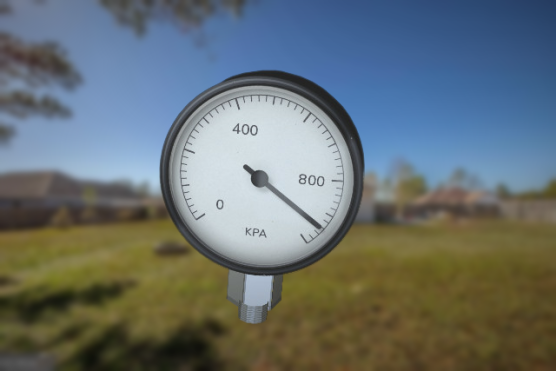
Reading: kPa 940
